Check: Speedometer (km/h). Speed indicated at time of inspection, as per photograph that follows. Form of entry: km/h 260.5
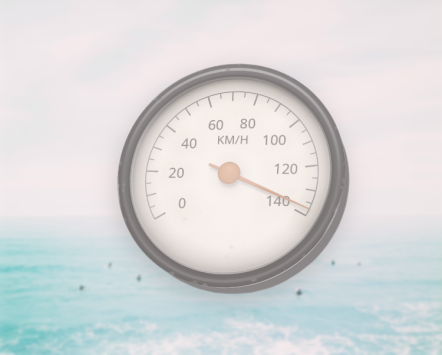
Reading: km/h 137.5
